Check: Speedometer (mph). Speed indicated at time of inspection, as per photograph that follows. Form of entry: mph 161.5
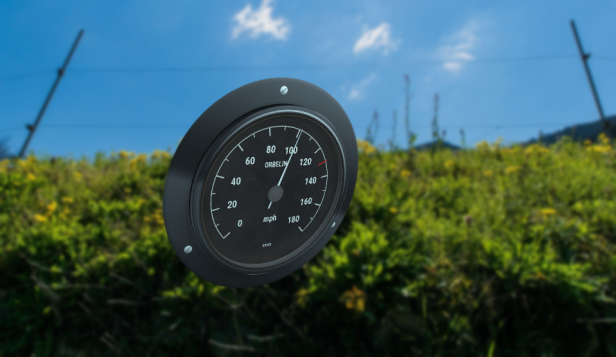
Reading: mph 100
